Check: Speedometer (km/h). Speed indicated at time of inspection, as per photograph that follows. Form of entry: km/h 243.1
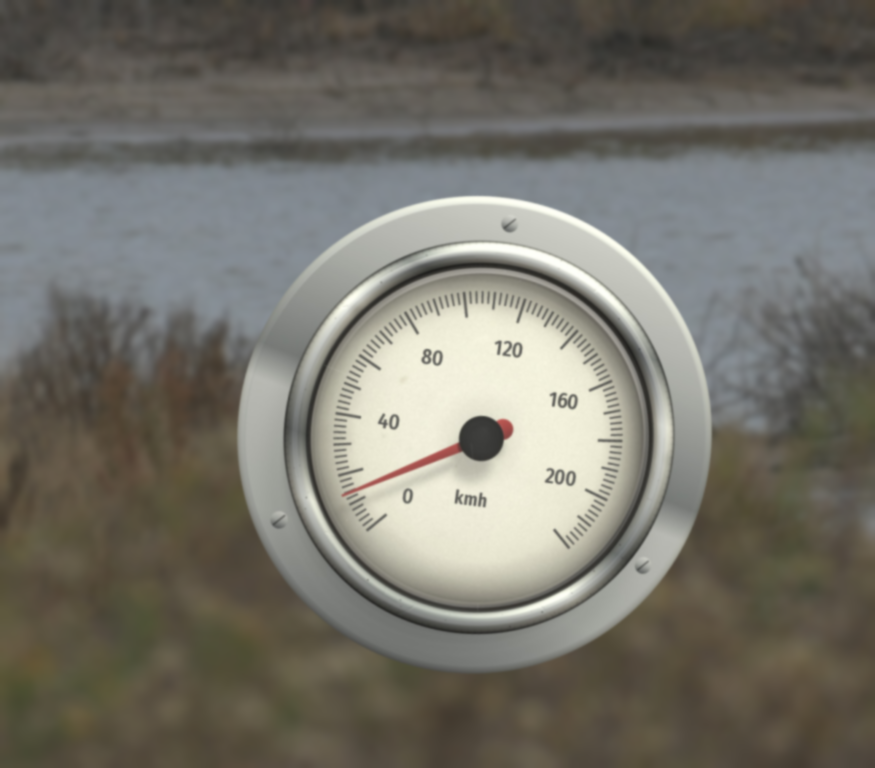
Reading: km/h 14
